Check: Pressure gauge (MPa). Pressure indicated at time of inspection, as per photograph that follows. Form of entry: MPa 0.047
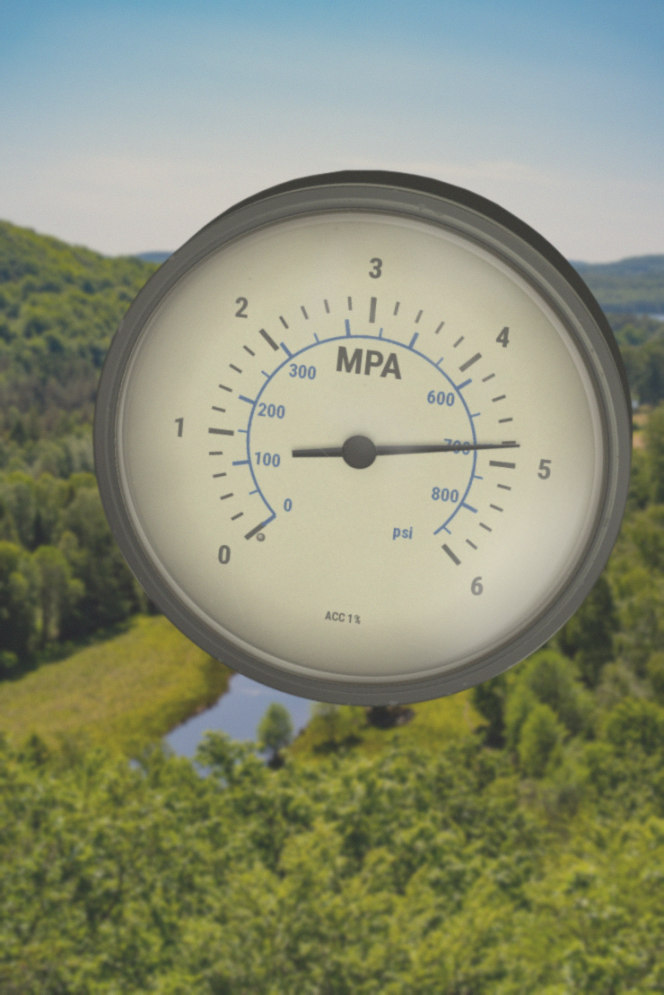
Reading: MPa 4.8
